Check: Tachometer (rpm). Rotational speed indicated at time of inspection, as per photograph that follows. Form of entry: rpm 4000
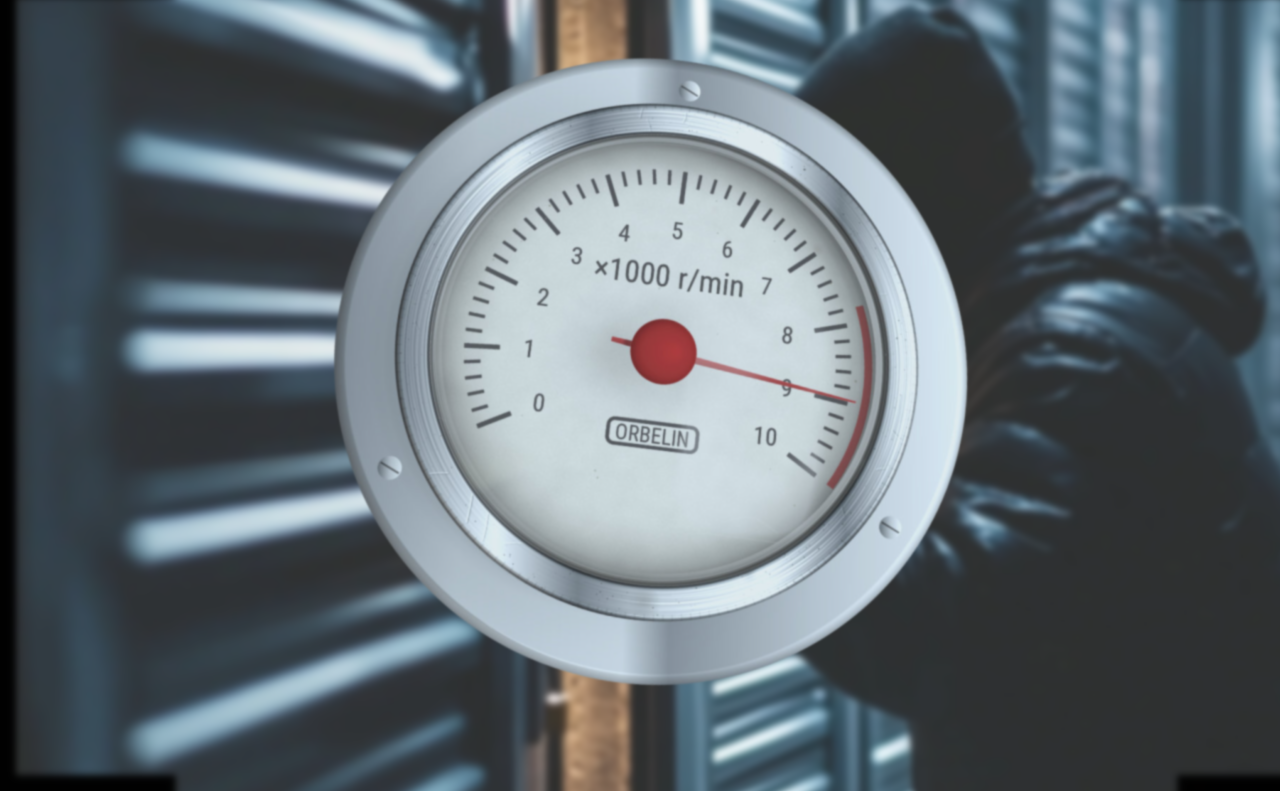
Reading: rpm 9000
